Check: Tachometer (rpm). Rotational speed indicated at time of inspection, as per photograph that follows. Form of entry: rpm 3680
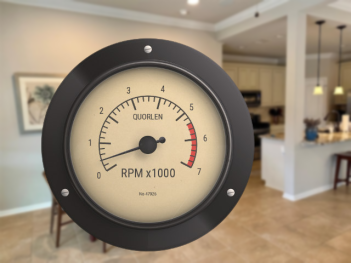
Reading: rpm 400
